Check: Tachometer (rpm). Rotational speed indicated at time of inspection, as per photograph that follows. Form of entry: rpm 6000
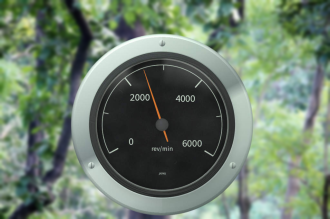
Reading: rpm 2500
